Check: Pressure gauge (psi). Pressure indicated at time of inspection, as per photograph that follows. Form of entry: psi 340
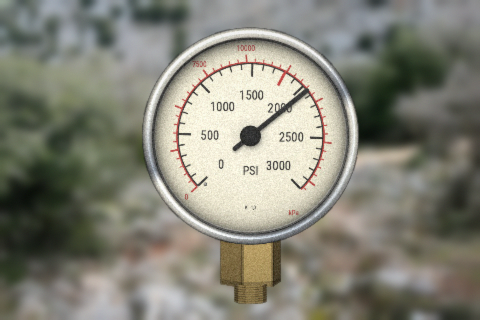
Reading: psi 2050
